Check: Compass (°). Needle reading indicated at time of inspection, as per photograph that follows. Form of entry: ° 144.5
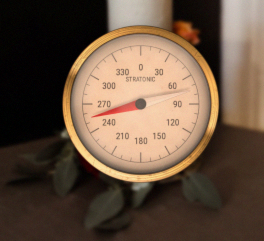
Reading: ° 255
